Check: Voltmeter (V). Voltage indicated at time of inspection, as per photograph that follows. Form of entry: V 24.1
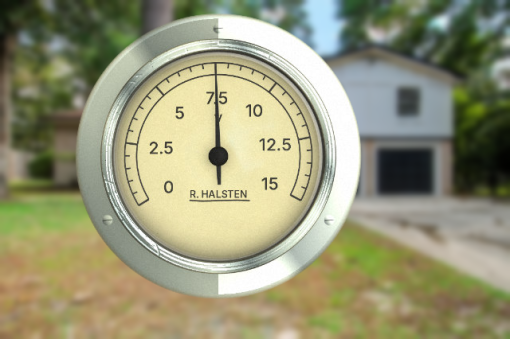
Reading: V 7.5
